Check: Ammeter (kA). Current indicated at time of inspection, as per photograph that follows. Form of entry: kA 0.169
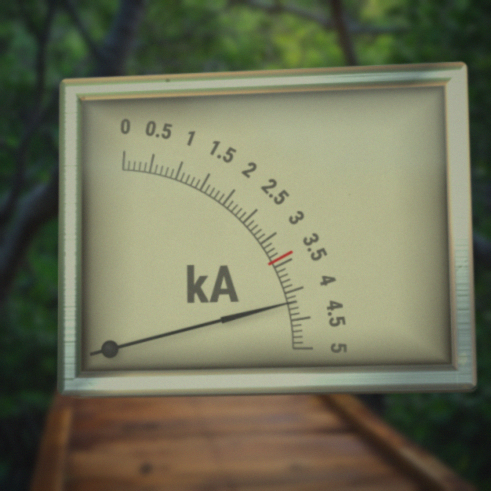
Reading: kA 4.2
